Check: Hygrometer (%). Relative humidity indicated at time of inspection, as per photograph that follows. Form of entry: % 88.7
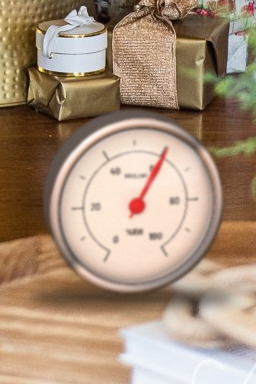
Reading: % 60
